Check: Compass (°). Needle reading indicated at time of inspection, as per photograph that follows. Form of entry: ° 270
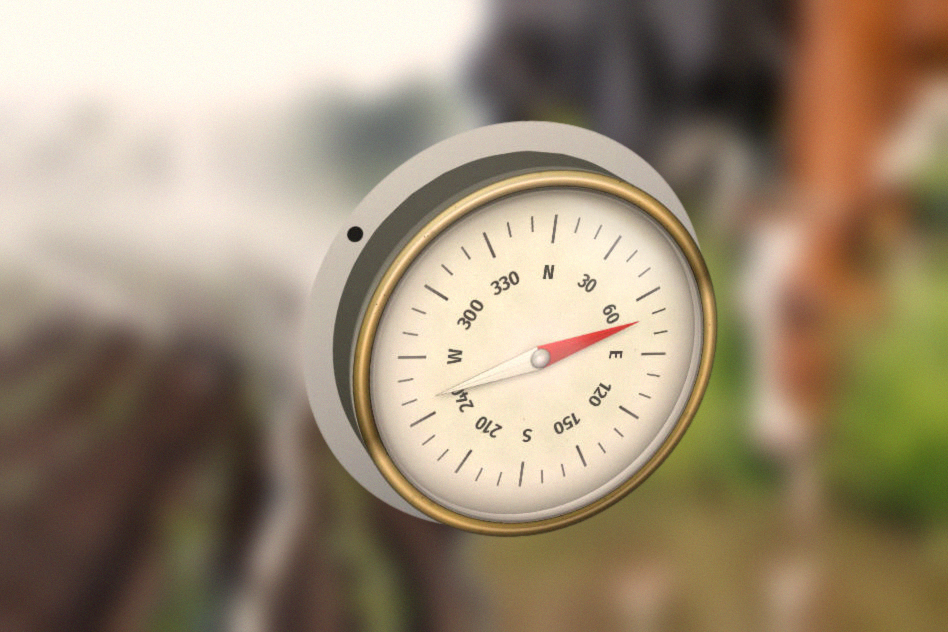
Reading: ° 70
